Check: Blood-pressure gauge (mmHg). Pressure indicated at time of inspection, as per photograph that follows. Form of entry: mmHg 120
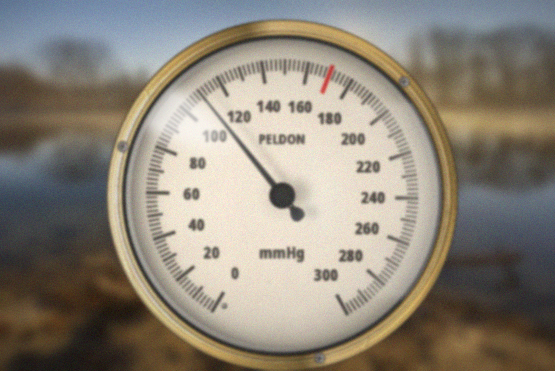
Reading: mmHg 110
